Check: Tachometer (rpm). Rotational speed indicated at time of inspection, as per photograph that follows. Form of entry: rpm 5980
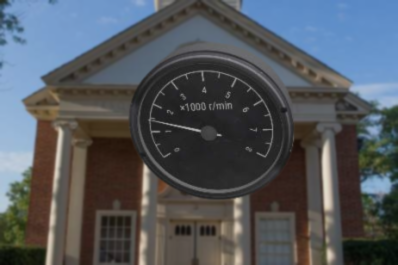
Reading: rpm 1500
